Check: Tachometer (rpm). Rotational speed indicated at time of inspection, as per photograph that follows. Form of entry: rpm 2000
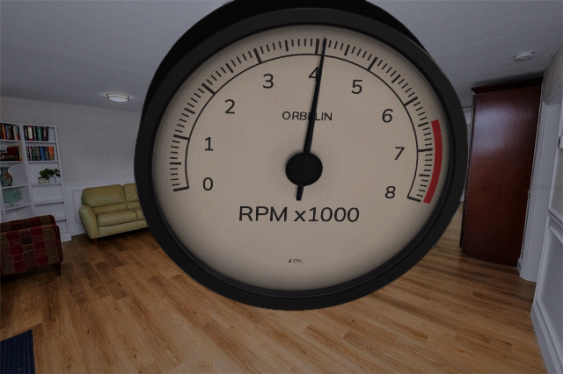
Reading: rpm 4100
